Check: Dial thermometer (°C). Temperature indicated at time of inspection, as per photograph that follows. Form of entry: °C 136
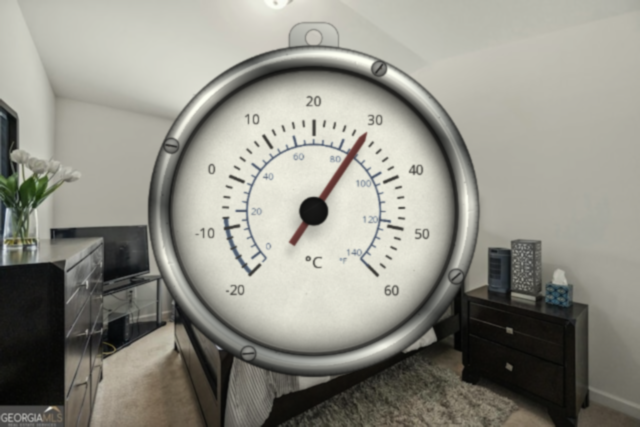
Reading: °C 30
